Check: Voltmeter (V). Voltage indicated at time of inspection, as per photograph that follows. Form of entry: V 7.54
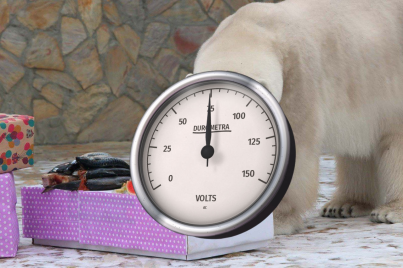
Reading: V 75
